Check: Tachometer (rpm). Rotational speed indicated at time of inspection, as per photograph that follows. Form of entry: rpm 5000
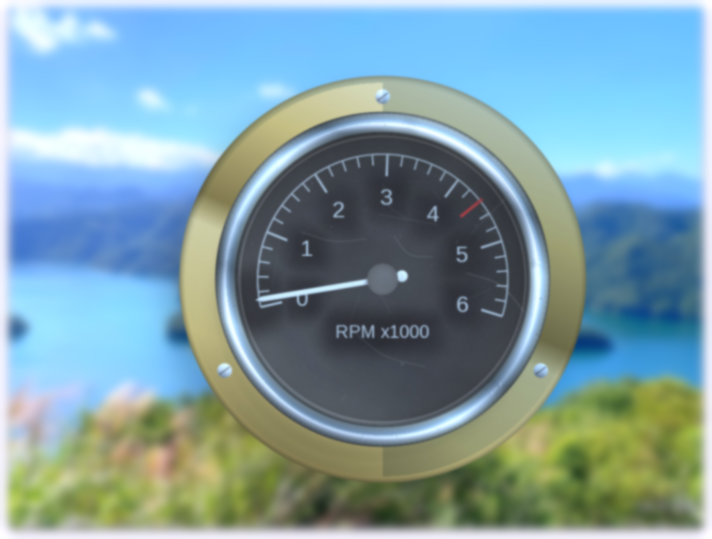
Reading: rpm 100
